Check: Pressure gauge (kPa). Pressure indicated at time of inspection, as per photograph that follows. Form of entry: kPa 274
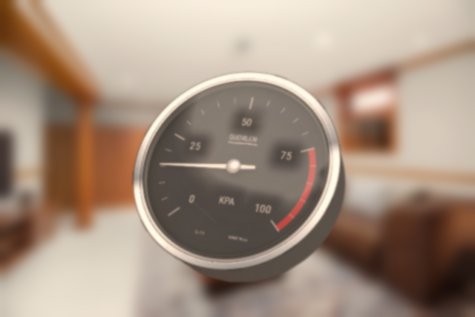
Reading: kPa 15
